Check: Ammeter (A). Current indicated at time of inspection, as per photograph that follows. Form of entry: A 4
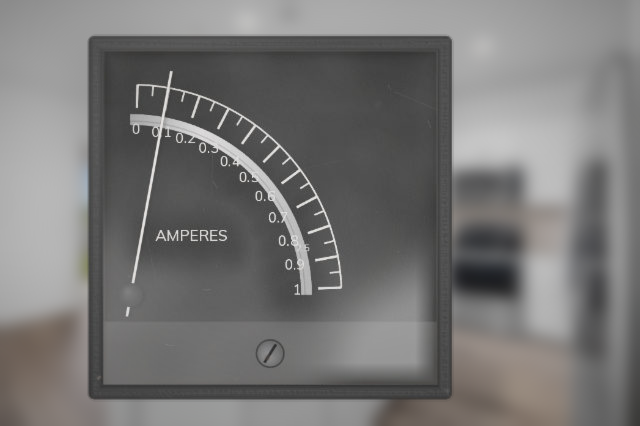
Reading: A 0.1
